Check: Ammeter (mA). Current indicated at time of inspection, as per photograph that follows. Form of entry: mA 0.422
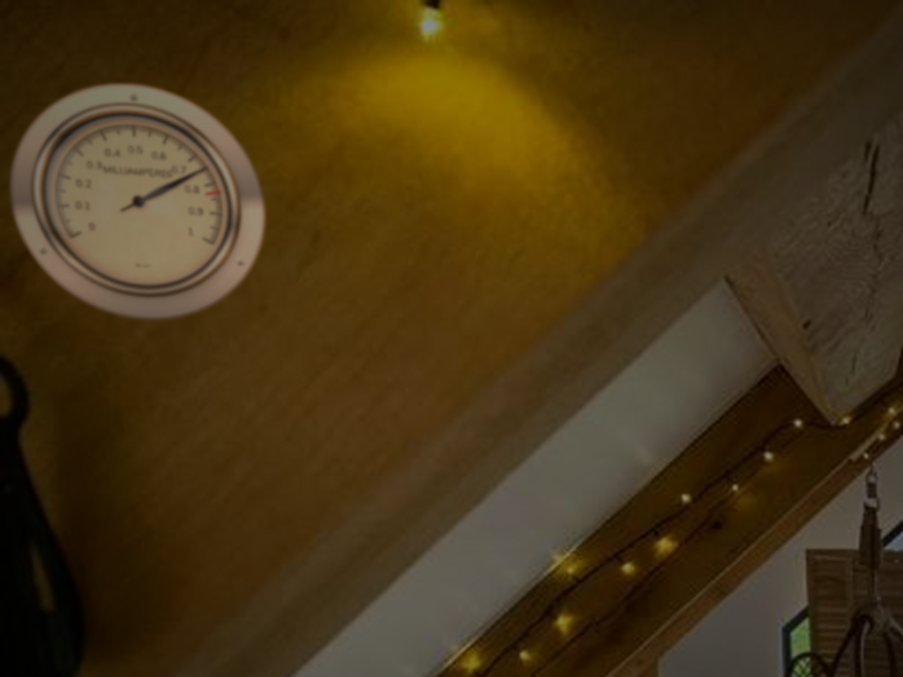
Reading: mA 0.75
